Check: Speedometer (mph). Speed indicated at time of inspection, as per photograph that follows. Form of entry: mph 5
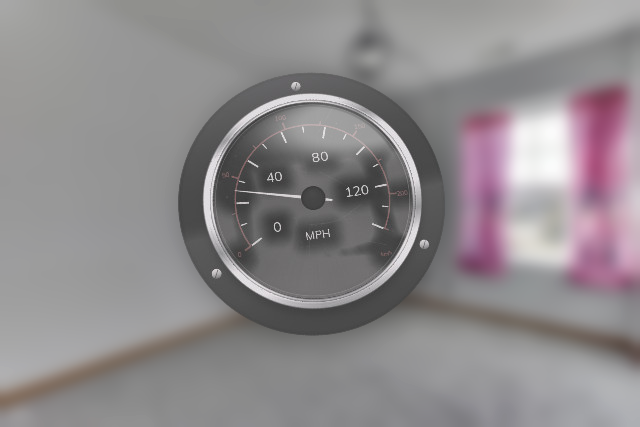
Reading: mph 25
